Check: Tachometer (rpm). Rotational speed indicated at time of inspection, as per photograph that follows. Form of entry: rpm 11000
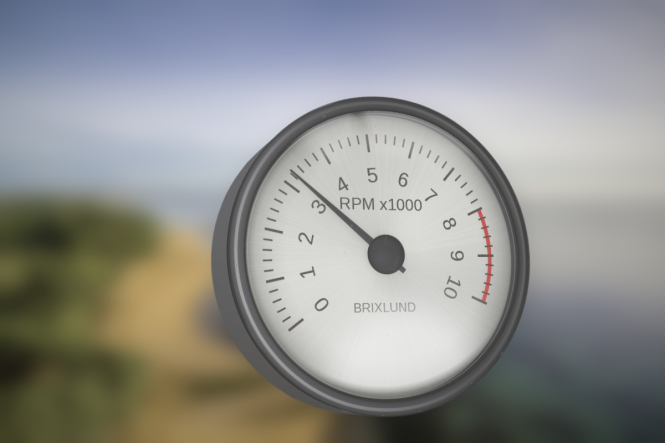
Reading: rpm 3200
